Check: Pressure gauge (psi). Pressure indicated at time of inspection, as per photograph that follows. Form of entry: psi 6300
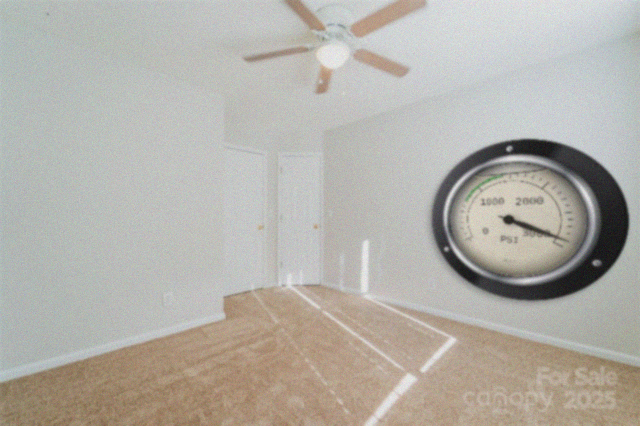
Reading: psi 2900
